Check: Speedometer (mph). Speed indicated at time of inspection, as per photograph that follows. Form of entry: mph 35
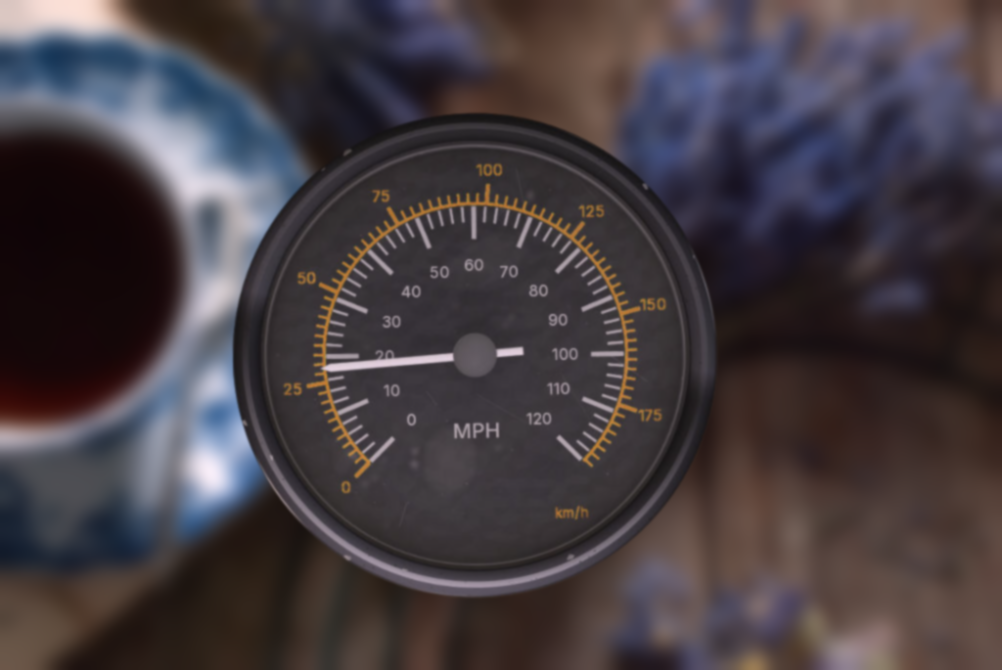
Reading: mph 18
